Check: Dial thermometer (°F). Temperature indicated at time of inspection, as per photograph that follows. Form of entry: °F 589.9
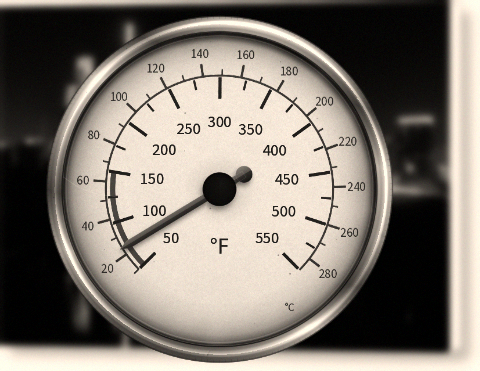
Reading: °F 75
